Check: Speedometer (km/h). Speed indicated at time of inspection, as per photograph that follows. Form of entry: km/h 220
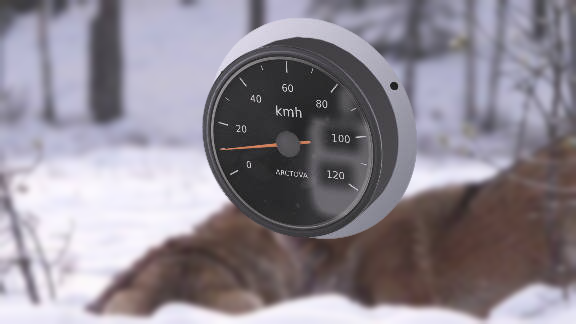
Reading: km/h 10
